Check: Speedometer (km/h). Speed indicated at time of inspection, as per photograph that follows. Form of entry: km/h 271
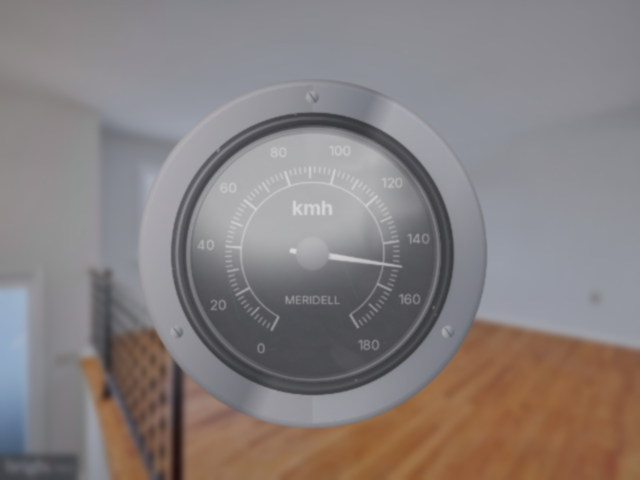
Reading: km/h 150
